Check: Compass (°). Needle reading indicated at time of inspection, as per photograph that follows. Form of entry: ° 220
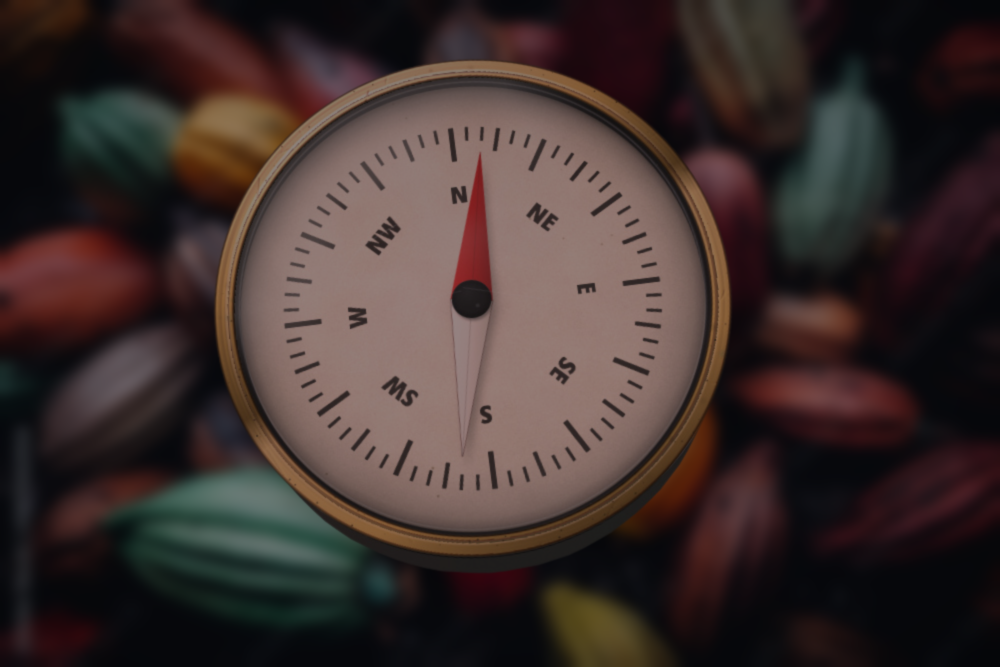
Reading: ° 10
